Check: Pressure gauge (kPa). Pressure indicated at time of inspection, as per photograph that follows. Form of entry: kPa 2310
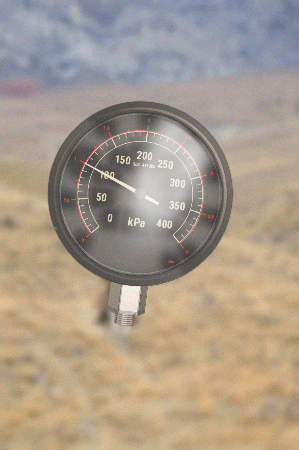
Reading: kPa 100
